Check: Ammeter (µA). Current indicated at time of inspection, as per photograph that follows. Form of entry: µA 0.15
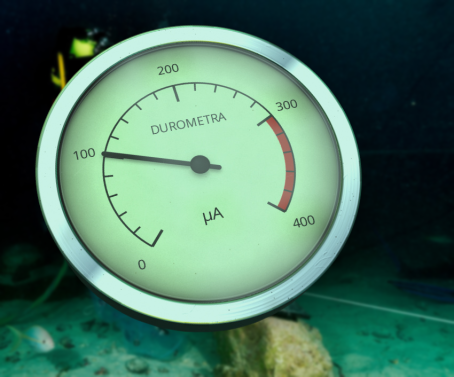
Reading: µA 100
